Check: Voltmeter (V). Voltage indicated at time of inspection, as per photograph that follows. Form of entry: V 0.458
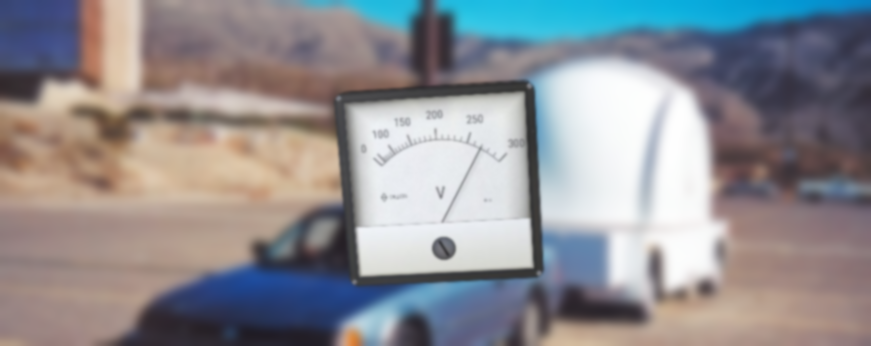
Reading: V 270
